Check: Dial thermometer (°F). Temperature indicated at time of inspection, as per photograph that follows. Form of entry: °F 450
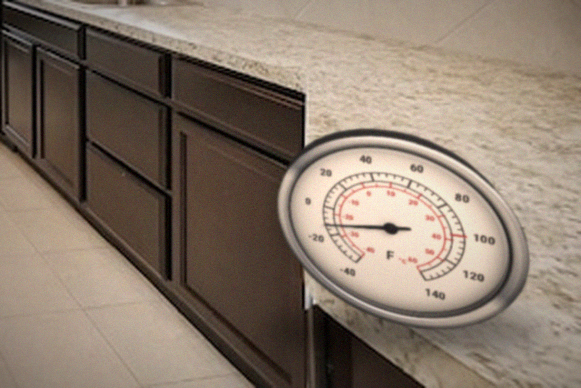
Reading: °F -12
